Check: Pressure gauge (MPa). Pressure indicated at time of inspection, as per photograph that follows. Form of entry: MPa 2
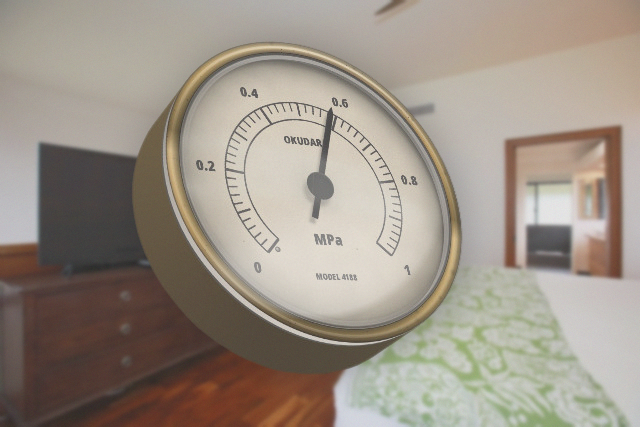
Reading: MPa 0.58
